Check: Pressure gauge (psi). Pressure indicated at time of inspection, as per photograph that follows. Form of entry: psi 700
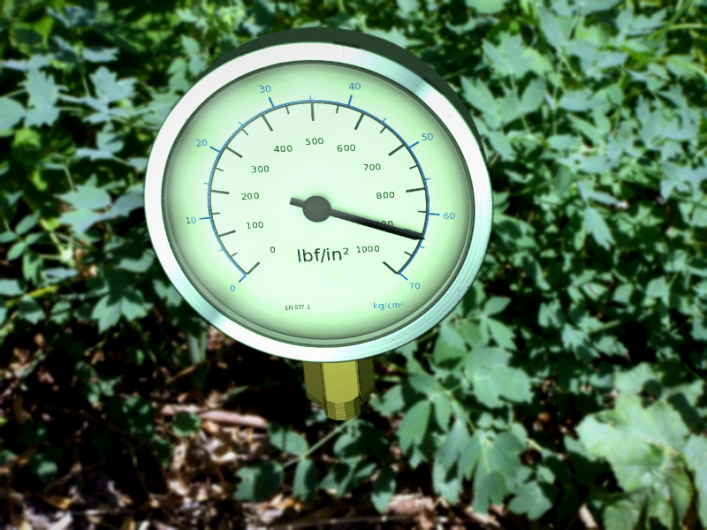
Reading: psi 900
